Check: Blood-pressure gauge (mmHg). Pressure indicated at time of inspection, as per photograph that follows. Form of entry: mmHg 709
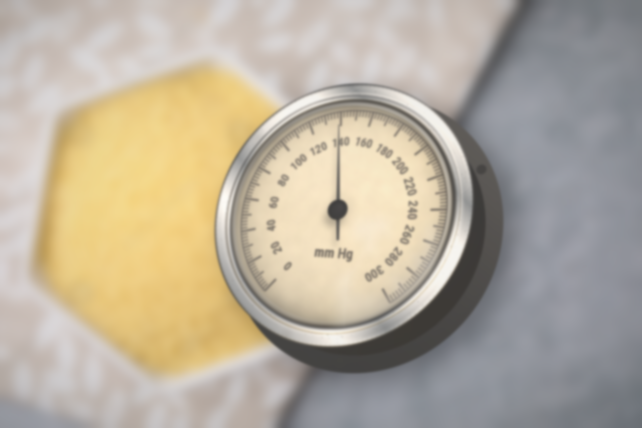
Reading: mmHg 140
